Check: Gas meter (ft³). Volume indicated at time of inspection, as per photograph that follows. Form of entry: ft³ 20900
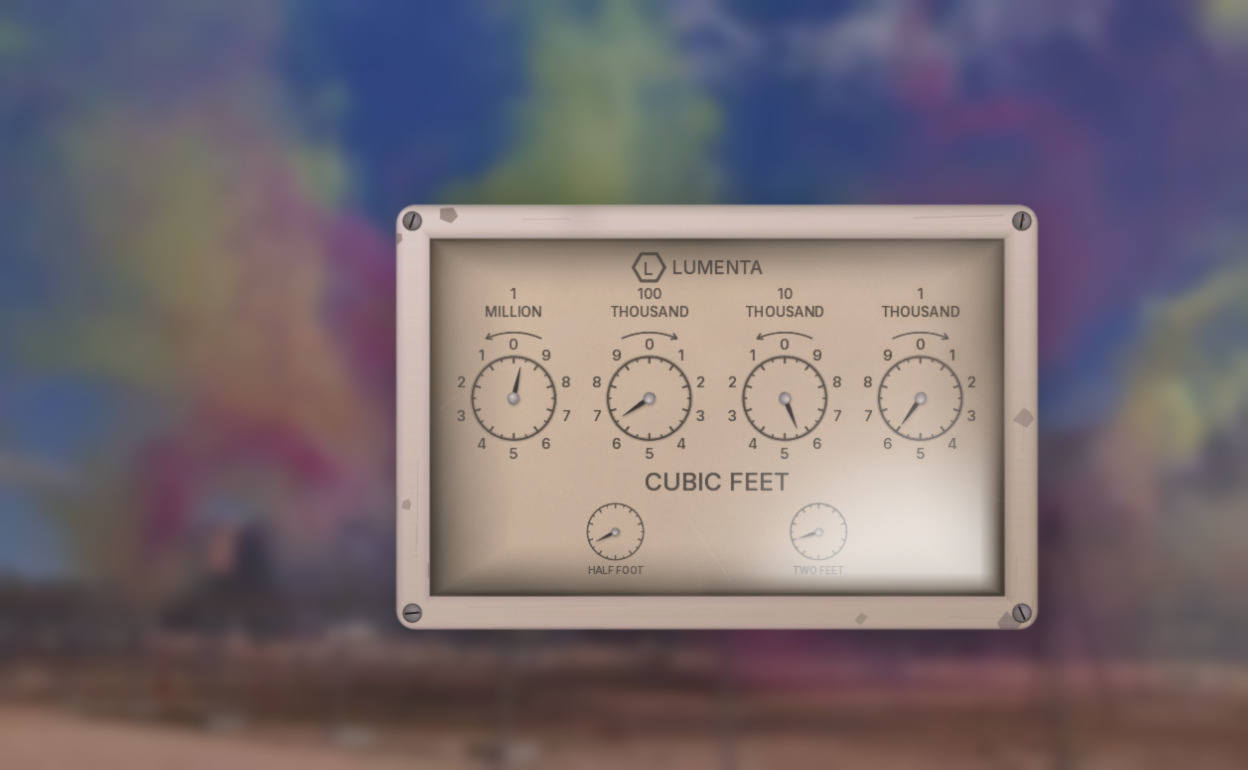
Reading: ft³ 965600
